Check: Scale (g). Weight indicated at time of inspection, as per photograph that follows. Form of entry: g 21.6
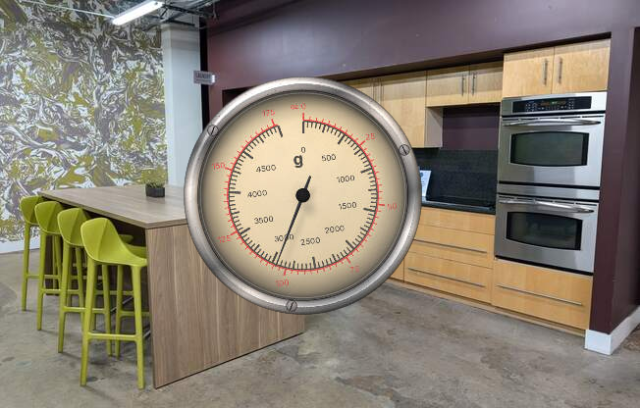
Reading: g 2950
